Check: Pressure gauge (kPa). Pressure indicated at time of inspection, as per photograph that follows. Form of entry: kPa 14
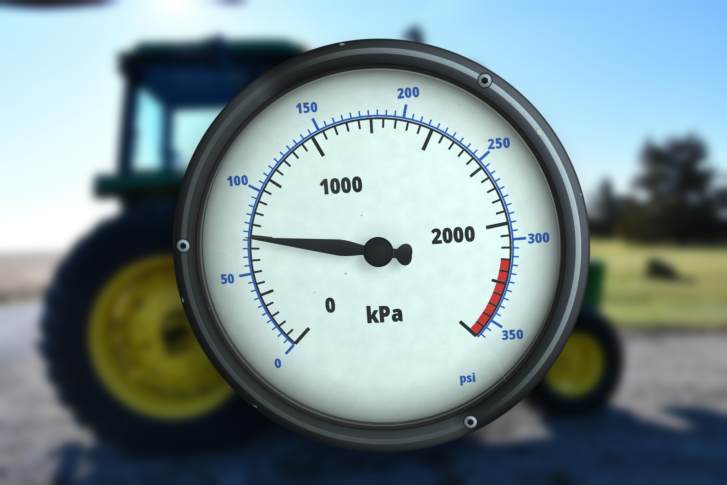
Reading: kPa 500
